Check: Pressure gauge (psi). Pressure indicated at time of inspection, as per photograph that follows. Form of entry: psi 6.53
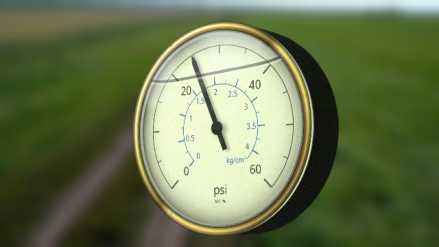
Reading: psi 25
